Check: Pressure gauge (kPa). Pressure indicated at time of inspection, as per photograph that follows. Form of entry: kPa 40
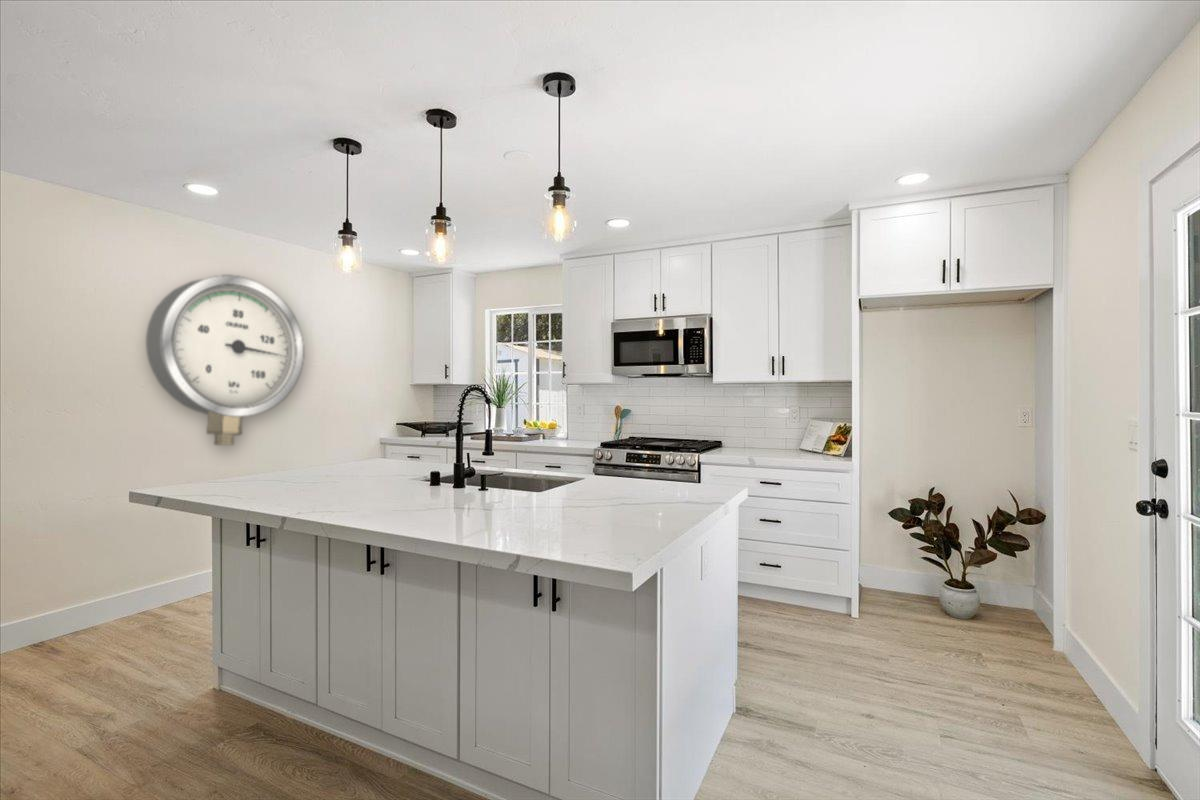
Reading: kPa 135
